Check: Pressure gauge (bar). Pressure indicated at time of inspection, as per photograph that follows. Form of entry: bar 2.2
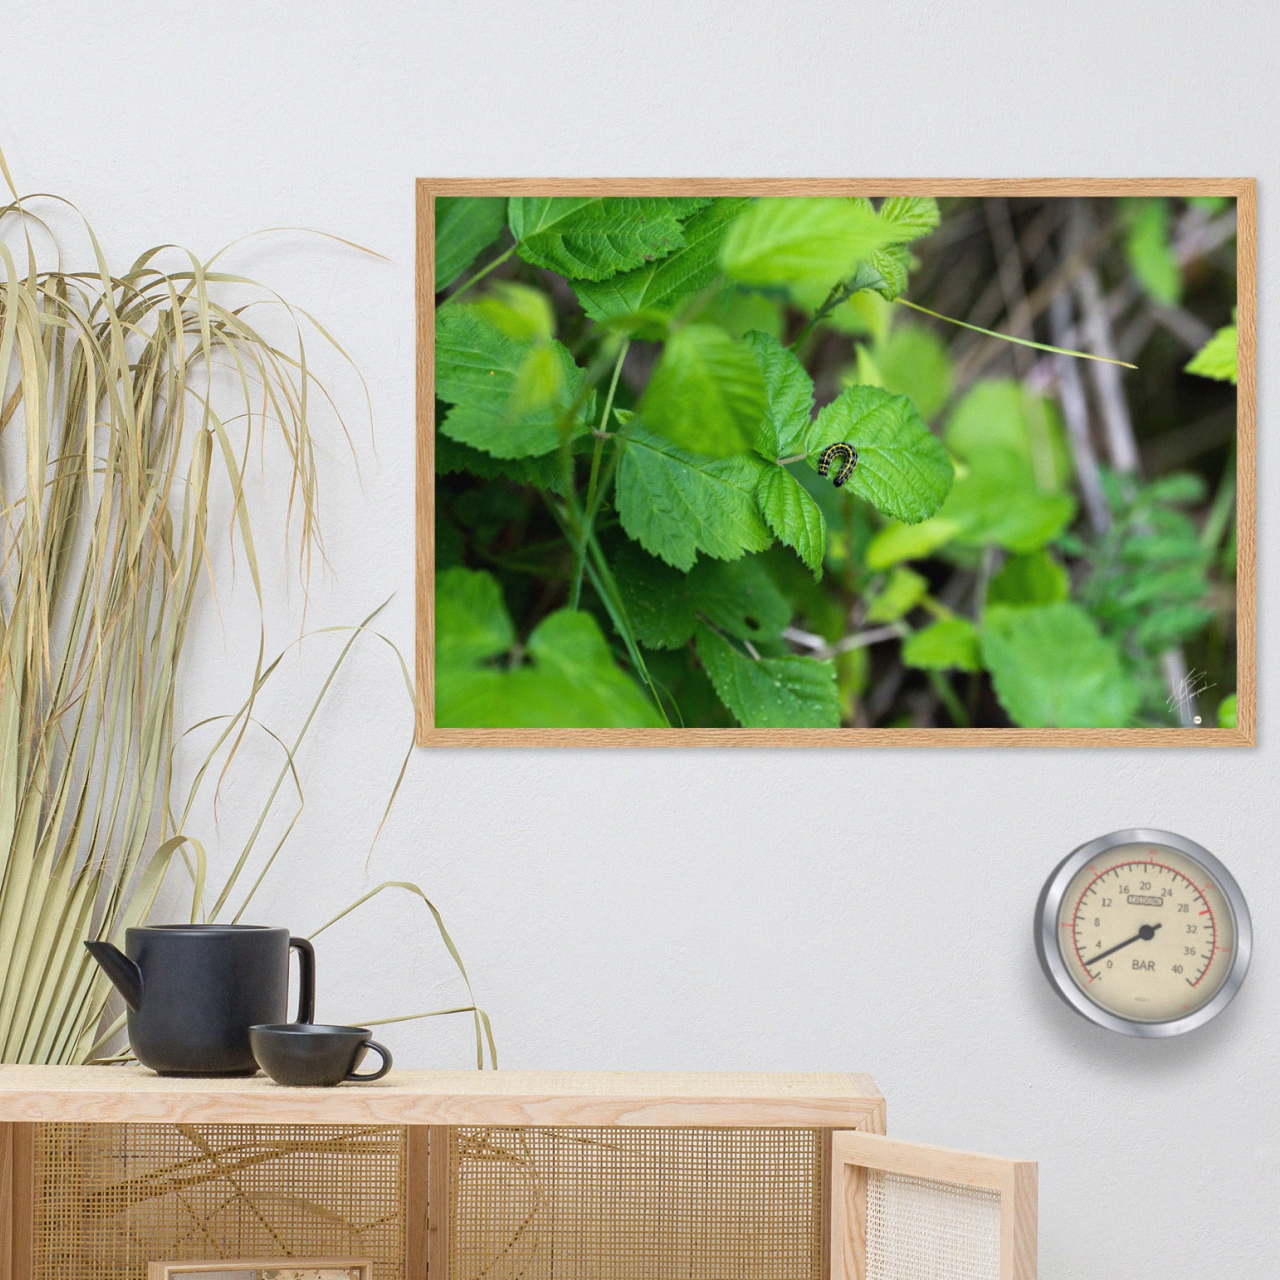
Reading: bar 2
